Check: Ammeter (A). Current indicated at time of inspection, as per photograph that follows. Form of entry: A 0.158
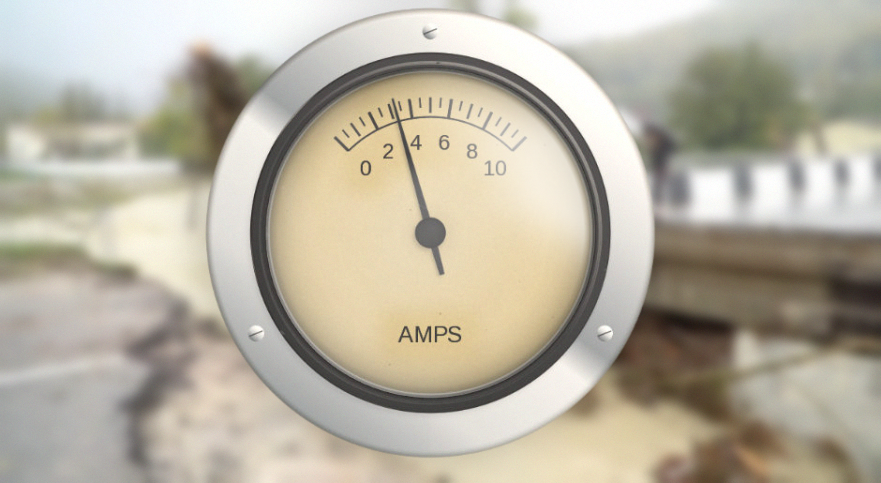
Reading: A 3.25
